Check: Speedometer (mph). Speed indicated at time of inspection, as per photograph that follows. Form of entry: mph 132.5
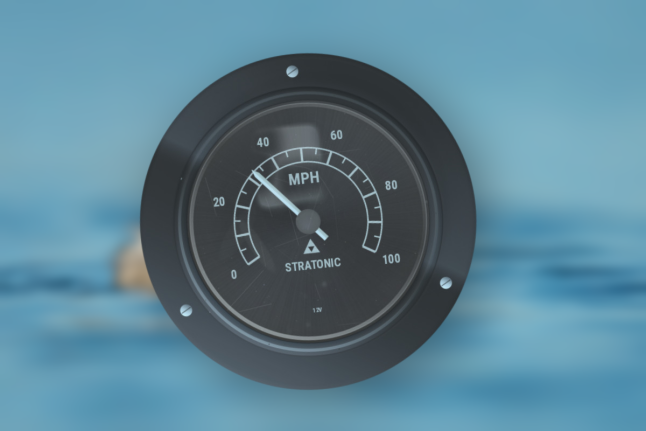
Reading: mph 32.5
